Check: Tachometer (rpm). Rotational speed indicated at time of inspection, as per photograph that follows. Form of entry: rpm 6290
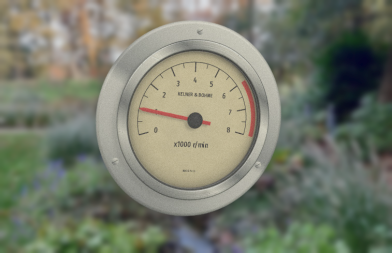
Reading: rpm 1000
